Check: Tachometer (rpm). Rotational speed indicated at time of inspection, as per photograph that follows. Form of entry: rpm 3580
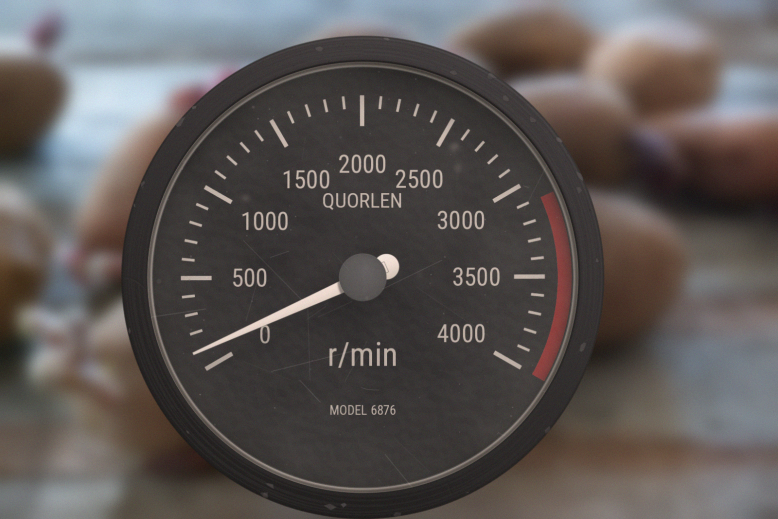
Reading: rpm 100
